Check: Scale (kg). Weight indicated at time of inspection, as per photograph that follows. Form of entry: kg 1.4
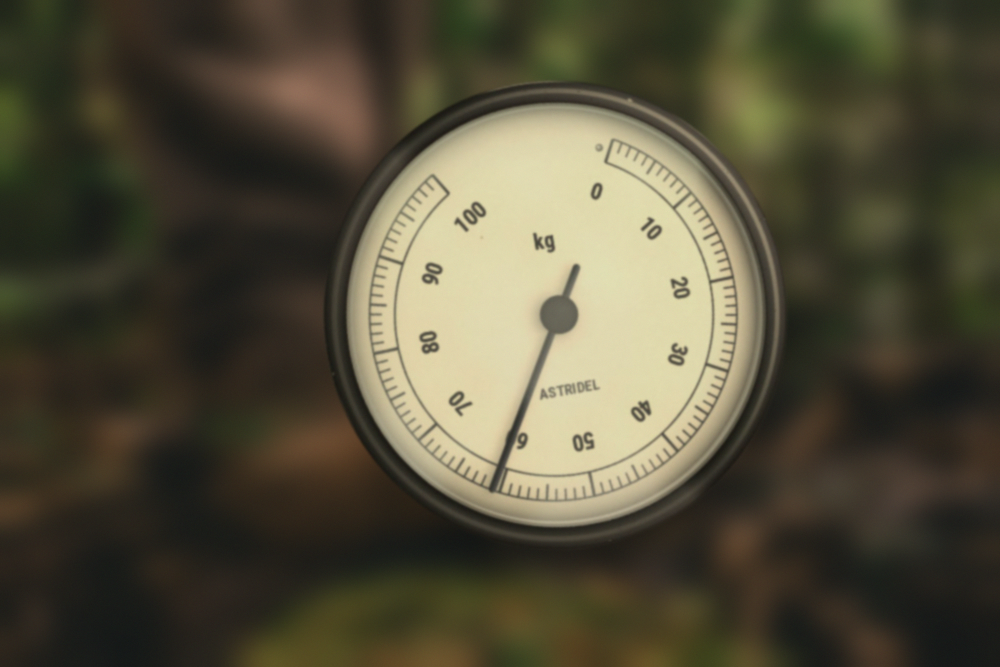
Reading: kg 61
